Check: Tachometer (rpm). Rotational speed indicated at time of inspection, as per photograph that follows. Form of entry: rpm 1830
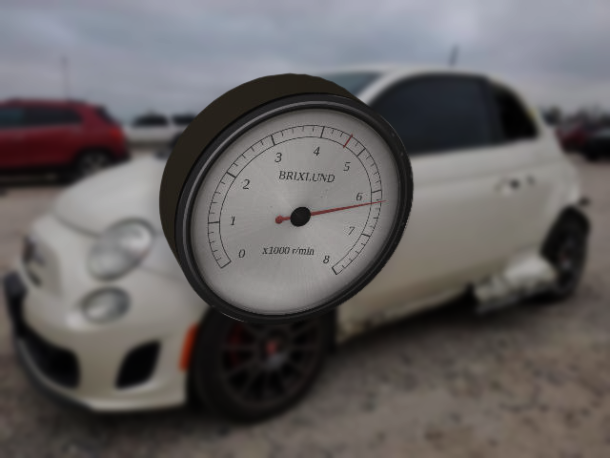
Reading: rpm 6200
